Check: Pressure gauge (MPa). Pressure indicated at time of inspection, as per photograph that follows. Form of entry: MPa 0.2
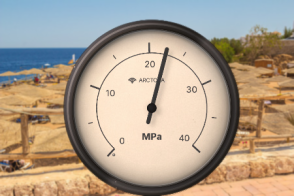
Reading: MPa 22.5
